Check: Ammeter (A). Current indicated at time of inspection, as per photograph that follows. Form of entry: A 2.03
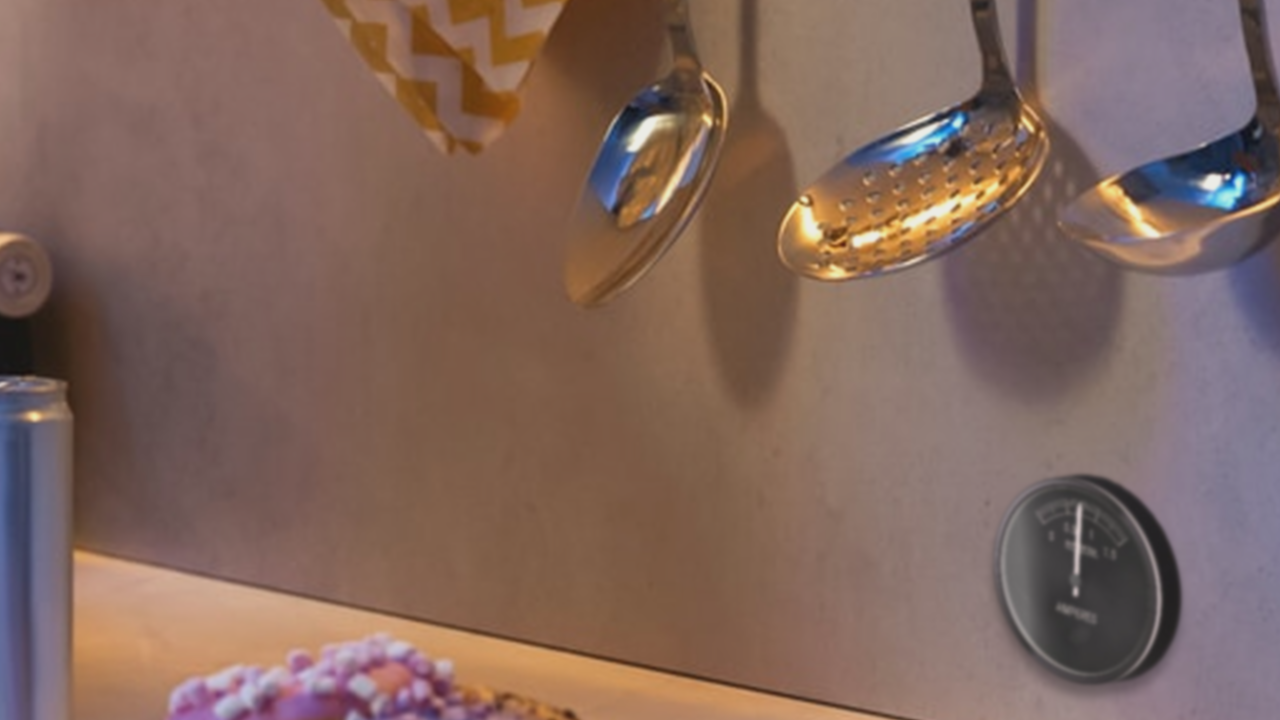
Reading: A 0.75
